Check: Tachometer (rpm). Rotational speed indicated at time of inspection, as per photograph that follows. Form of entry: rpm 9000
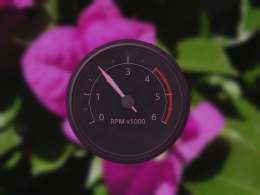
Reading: rpm 2000
